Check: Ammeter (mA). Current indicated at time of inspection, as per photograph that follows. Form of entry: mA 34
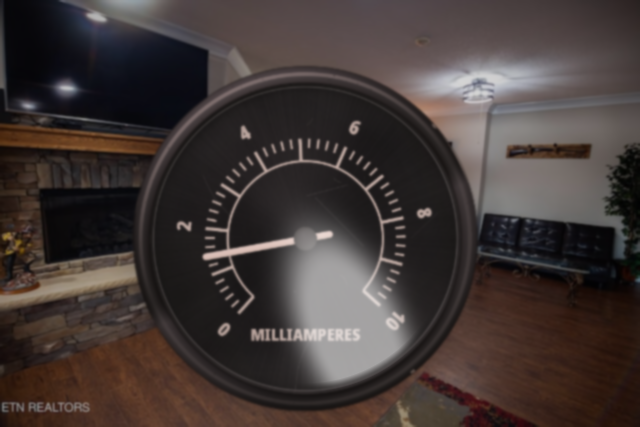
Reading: mA 1.4
